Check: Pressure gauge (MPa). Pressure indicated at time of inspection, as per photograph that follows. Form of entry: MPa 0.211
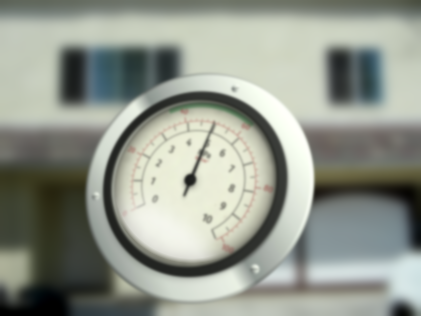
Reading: MPa 5
